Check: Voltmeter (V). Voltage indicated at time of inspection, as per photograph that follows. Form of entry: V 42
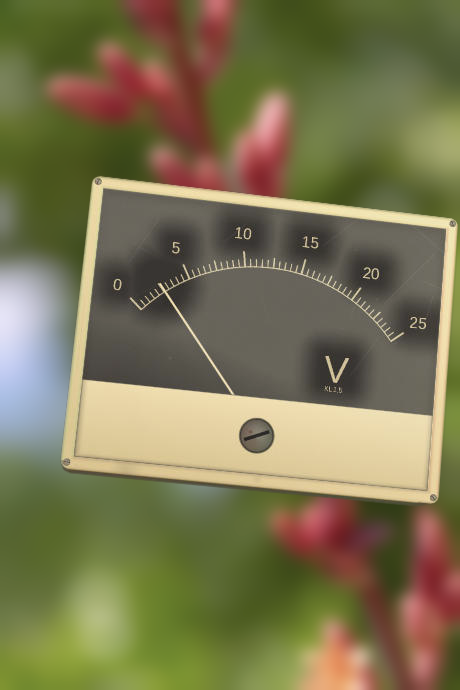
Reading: V 2.5
